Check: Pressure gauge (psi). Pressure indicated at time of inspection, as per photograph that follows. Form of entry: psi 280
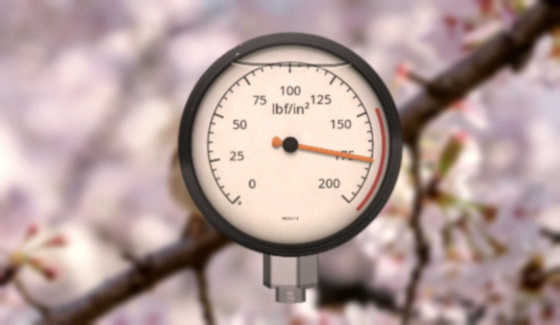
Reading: psi 175
